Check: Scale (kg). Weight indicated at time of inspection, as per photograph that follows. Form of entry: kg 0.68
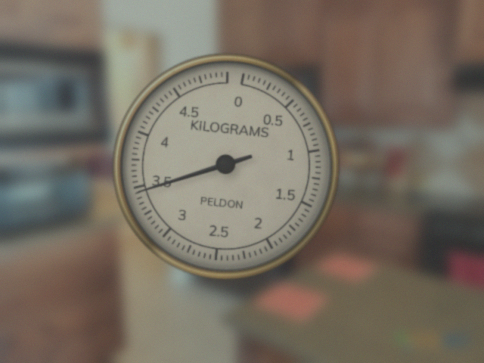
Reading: kg 3.45
